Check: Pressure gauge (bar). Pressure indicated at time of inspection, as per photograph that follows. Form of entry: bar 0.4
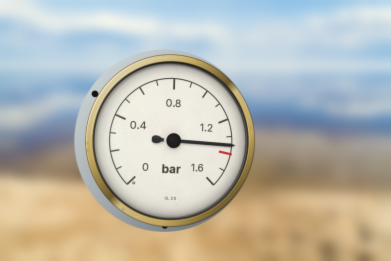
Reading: bar 1.35
